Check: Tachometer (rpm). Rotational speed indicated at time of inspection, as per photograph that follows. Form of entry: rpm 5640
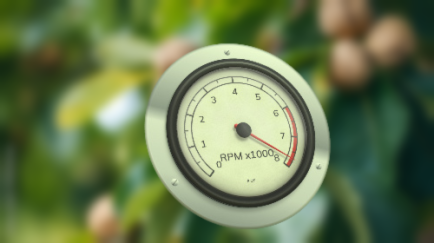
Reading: rpm 7750
